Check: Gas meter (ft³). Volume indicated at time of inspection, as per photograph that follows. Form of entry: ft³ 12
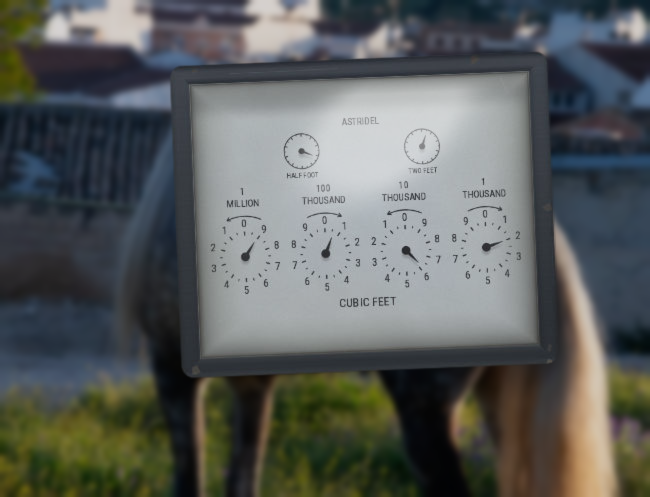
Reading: ft³ 906200
